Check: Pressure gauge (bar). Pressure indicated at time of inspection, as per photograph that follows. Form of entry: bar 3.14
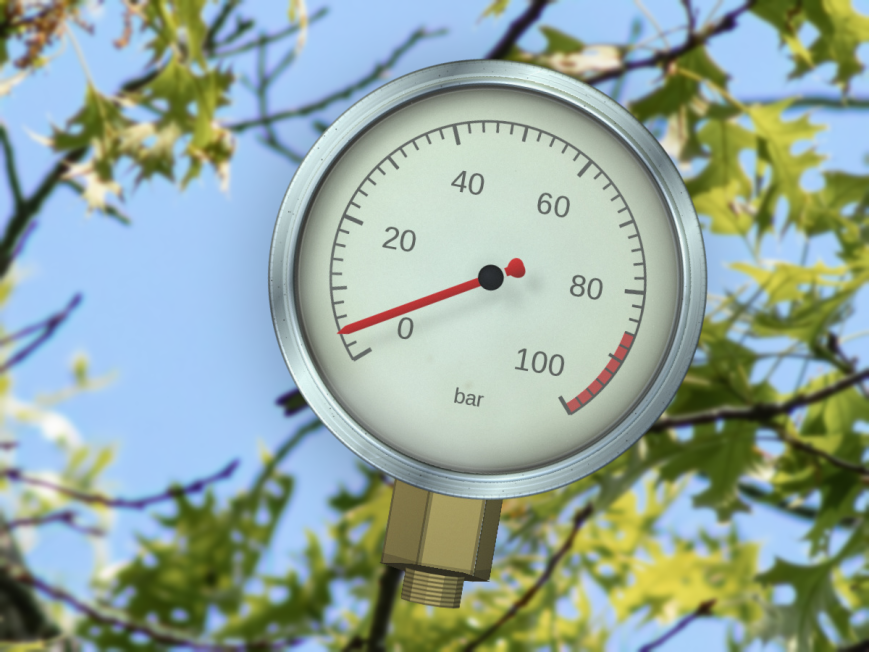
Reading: bar 4
